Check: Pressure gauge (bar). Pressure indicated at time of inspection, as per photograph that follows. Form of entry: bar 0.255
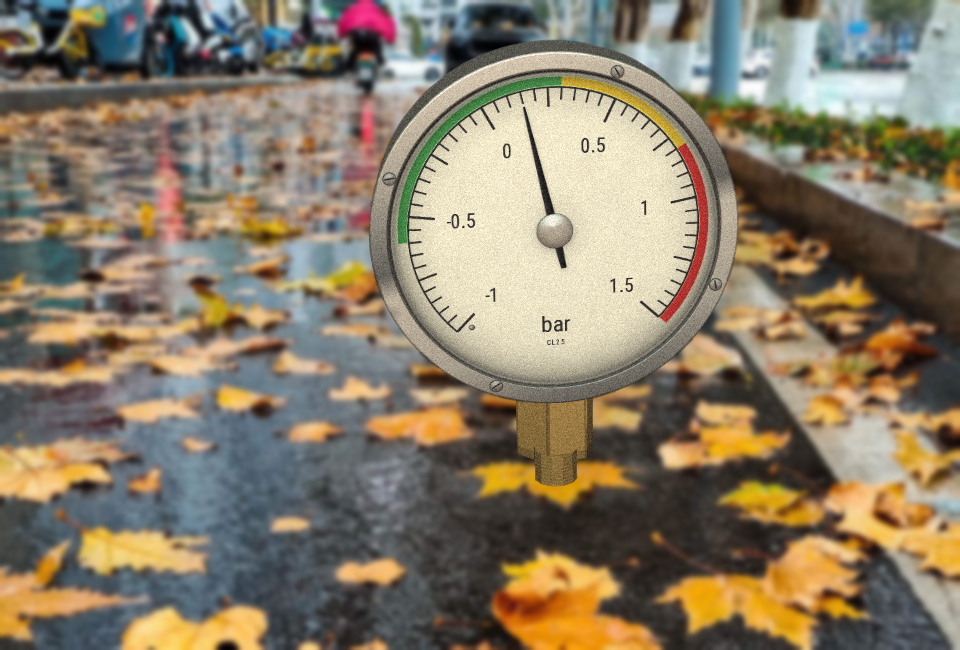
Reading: bar 0.15
